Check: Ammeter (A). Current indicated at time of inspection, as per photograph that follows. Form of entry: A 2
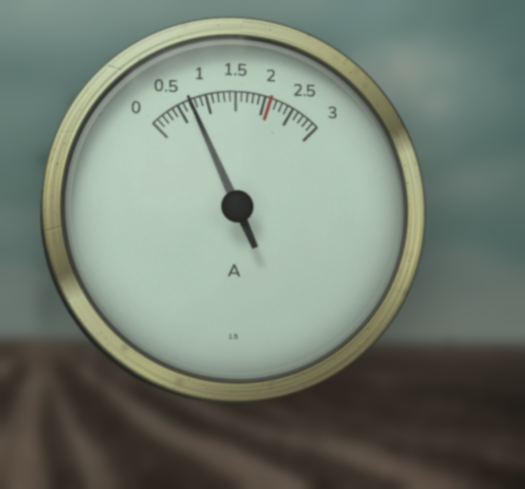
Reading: A 0.7
